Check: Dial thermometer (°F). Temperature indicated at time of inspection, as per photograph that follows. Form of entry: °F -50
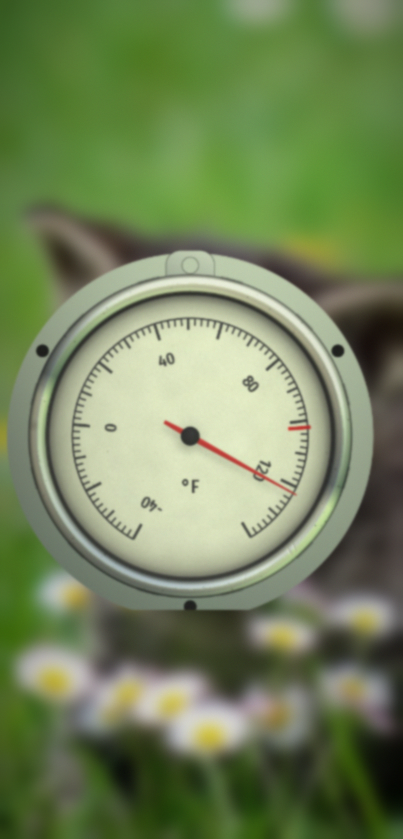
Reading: °F 122
